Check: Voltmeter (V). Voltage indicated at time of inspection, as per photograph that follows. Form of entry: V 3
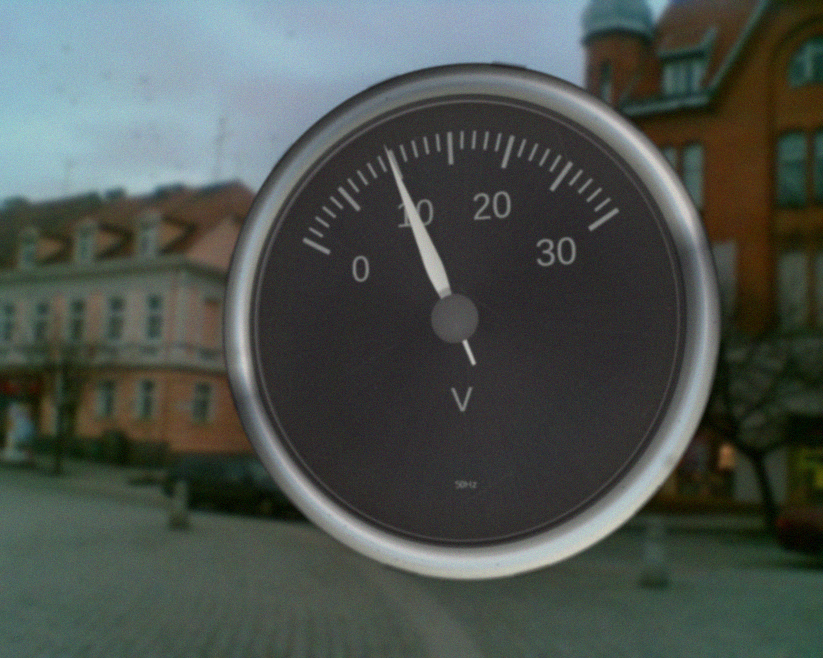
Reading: V 10
